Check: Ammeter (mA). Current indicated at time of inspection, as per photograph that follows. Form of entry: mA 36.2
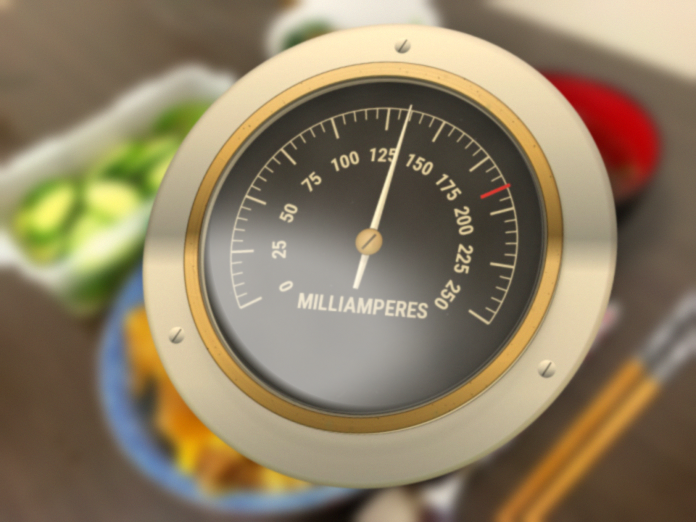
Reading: mA 135
